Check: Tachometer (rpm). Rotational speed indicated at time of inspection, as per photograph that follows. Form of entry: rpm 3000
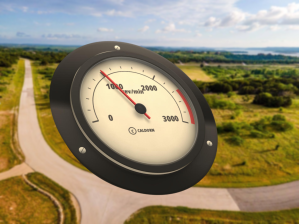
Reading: rpm 1000
